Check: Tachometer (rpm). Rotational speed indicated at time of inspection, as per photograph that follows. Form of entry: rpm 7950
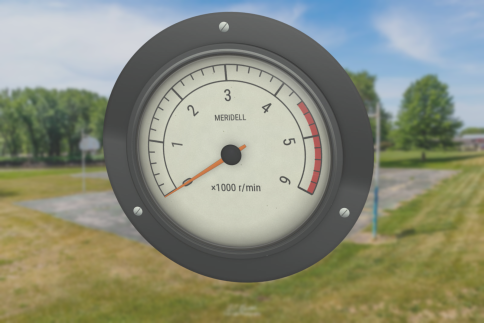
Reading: rpm 0
